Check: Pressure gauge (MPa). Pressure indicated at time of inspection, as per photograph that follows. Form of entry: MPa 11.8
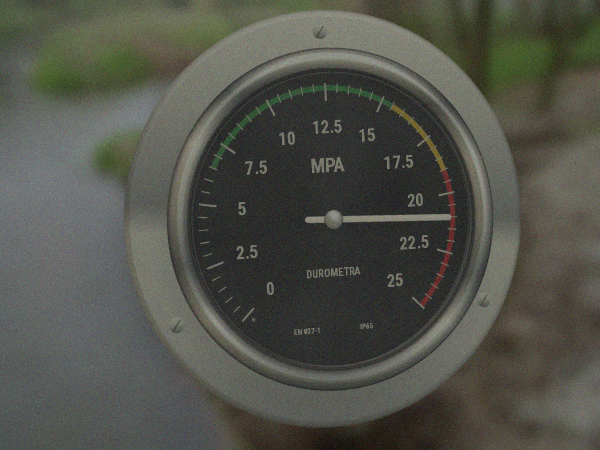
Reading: MPa 21
